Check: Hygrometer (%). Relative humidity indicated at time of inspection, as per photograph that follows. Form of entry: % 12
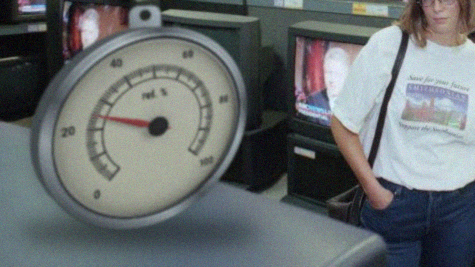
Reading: % 25
